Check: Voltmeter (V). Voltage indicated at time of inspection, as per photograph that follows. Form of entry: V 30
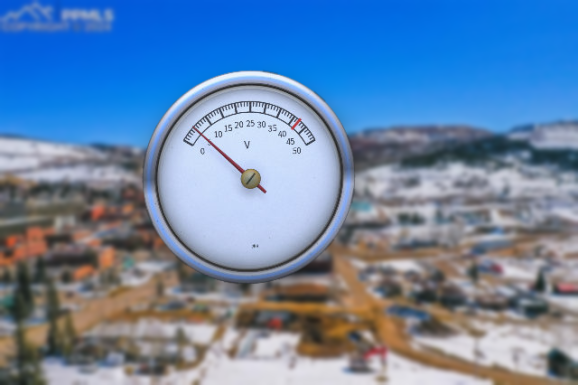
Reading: V 5
